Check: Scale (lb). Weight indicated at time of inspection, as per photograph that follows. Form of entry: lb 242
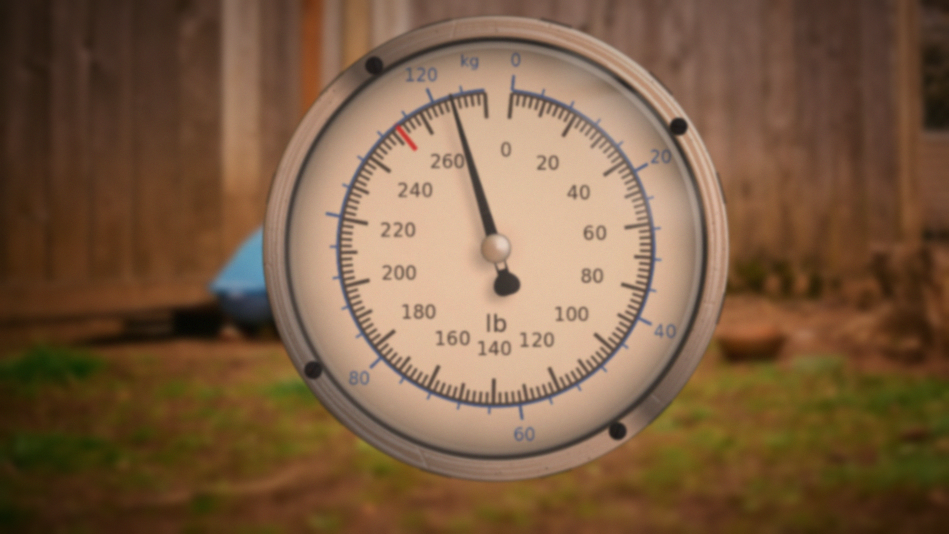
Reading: lb 270
